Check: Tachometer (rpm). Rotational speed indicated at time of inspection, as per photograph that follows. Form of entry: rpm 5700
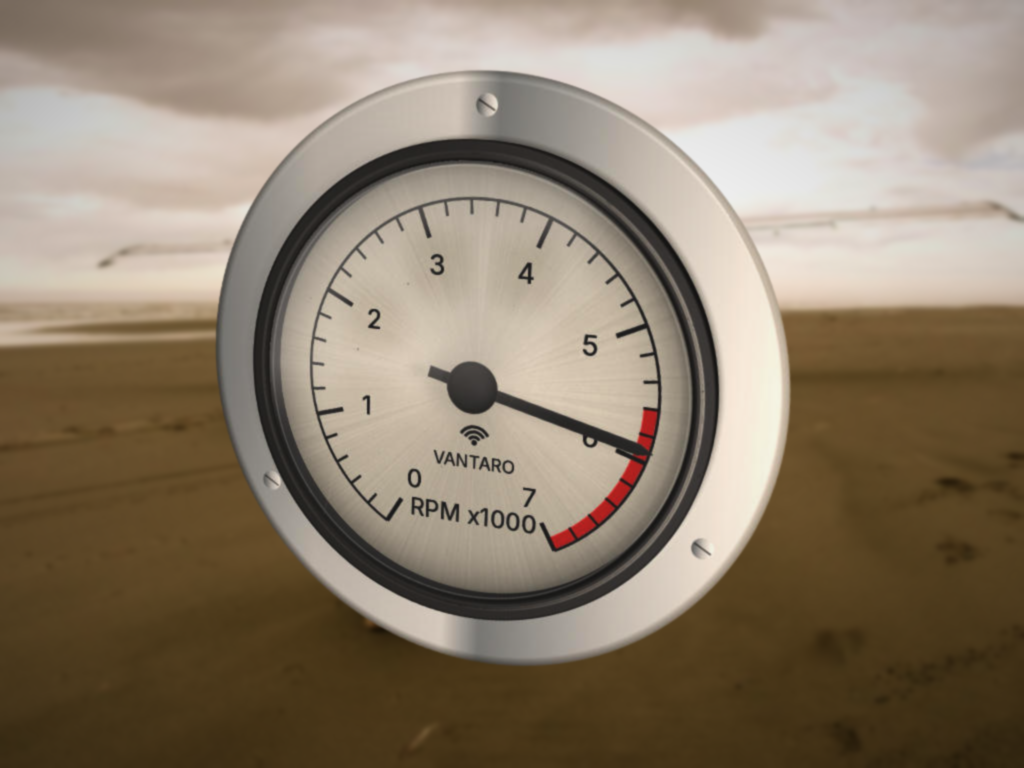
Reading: rpm 5900
